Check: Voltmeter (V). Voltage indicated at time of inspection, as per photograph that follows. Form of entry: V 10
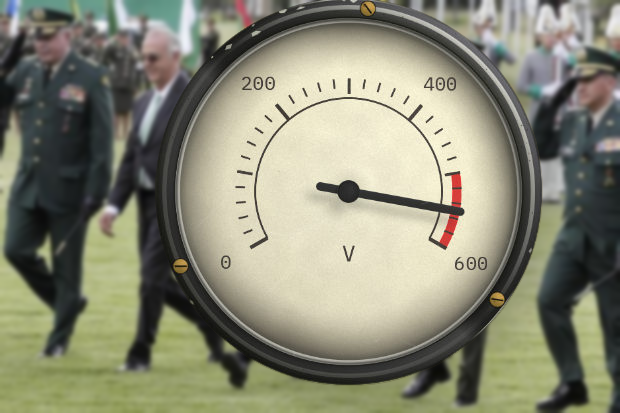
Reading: V 550
